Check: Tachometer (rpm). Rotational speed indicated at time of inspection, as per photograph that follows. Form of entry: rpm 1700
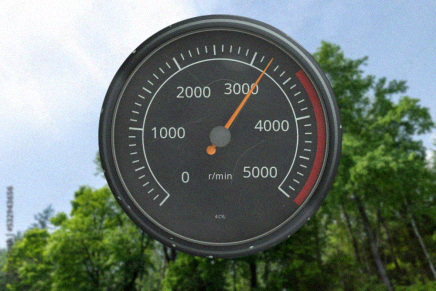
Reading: rpm 3200
